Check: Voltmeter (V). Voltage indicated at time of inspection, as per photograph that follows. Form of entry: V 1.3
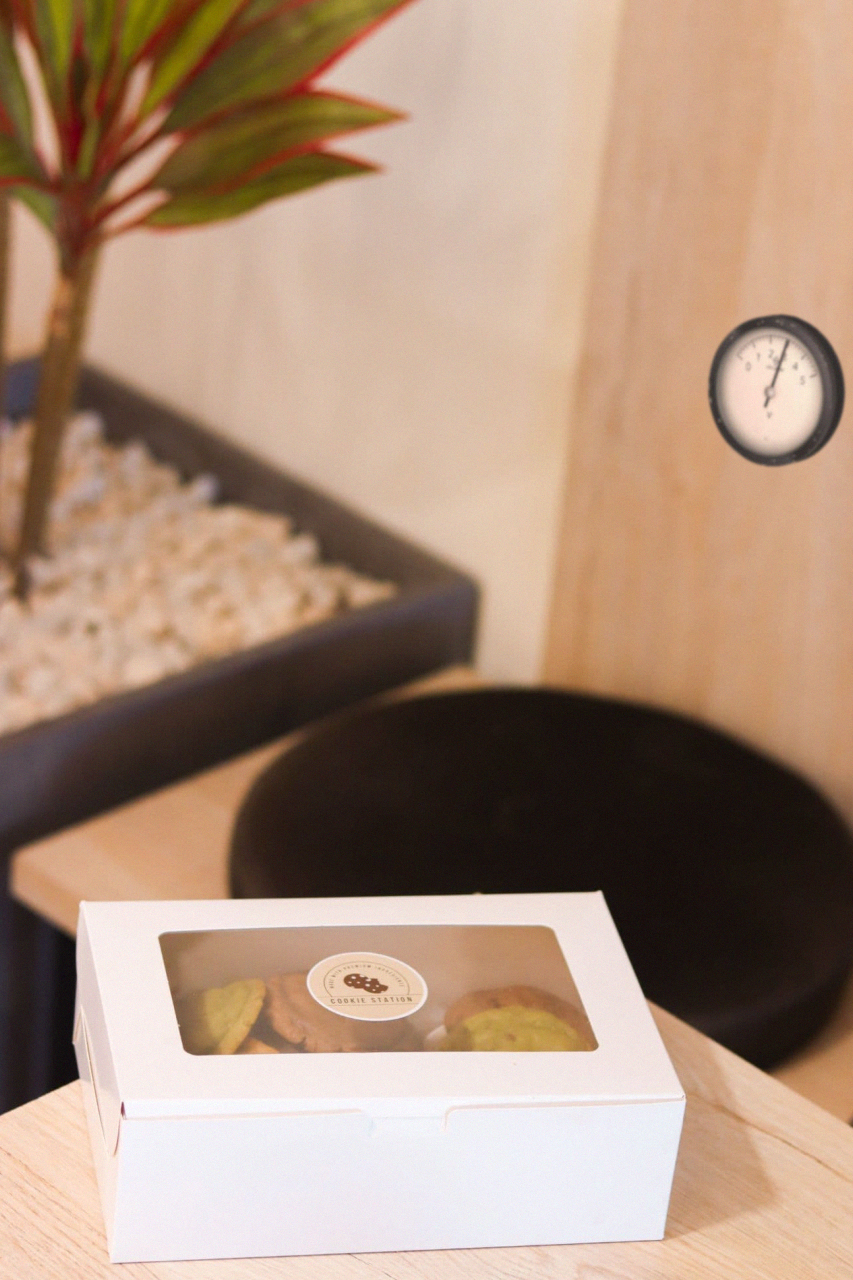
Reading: V 3
